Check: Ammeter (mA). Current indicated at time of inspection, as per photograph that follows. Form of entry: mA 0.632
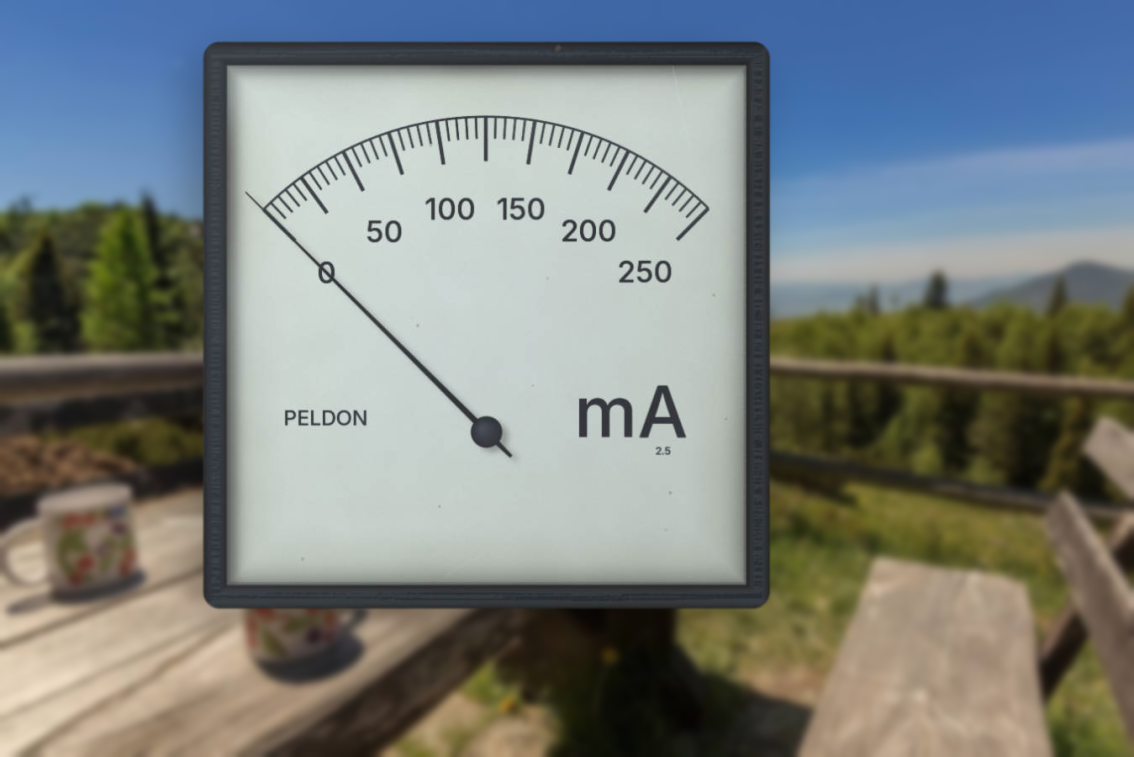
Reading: mA 0
